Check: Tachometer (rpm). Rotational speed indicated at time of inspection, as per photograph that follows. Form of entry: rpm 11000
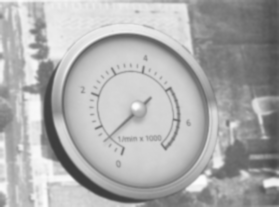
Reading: rpm 600
